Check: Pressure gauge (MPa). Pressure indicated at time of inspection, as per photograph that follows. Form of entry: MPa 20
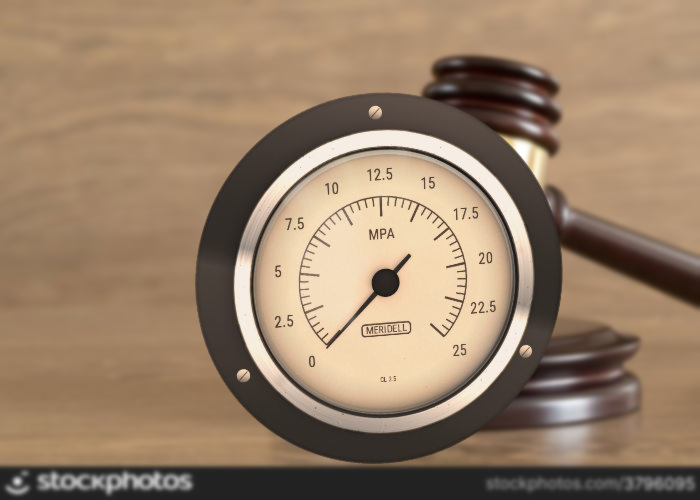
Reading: MPa 0
